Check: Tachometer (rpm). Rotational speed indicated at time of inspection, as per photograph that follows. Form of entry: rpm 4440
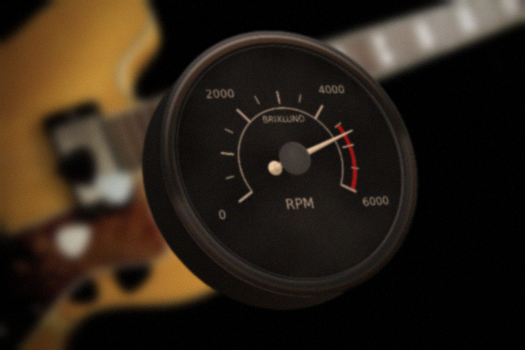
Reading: rpm 4750
